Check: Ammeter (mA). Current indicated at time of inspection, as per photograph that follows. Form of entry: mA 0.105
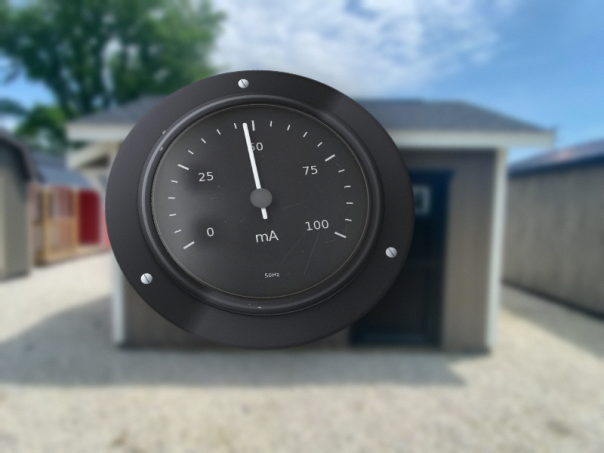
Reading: mA 47.5
